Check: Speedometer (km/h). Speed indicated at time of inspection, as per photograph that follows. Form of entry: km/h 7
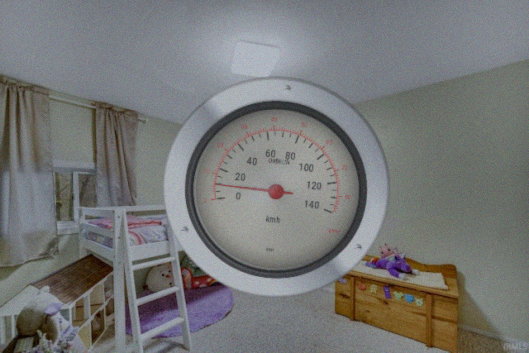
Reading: km/h 10
